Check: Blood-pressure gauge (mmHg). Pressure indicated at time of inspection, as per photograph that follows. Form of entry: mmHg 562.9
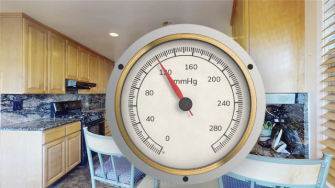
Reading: mmHg 120
